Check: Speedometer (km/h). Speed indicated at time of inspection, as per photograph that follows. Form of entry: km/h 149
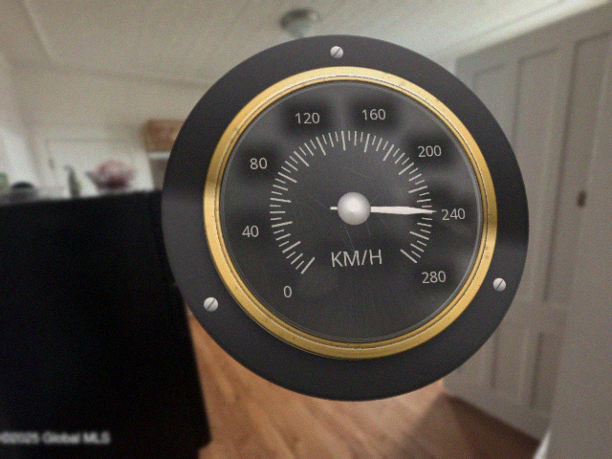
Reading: km/h 240
